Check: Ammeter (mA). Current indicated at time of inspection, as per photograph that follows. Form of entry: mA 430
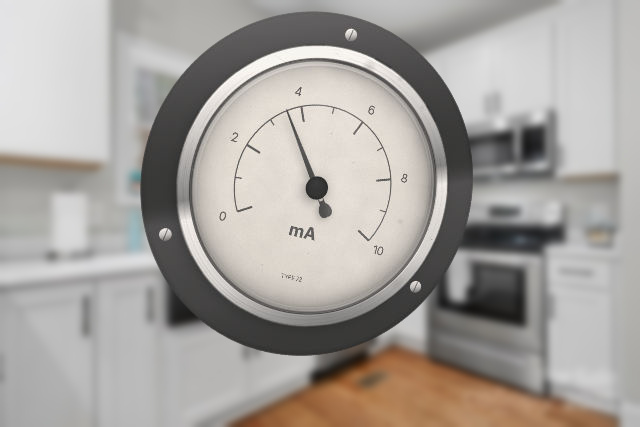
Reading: mA 3.5
